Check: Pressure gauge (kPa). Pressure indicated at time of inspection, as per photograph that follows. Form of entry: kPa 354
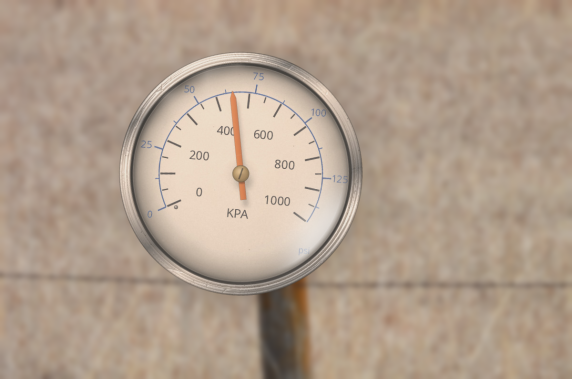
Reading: kPa 450
